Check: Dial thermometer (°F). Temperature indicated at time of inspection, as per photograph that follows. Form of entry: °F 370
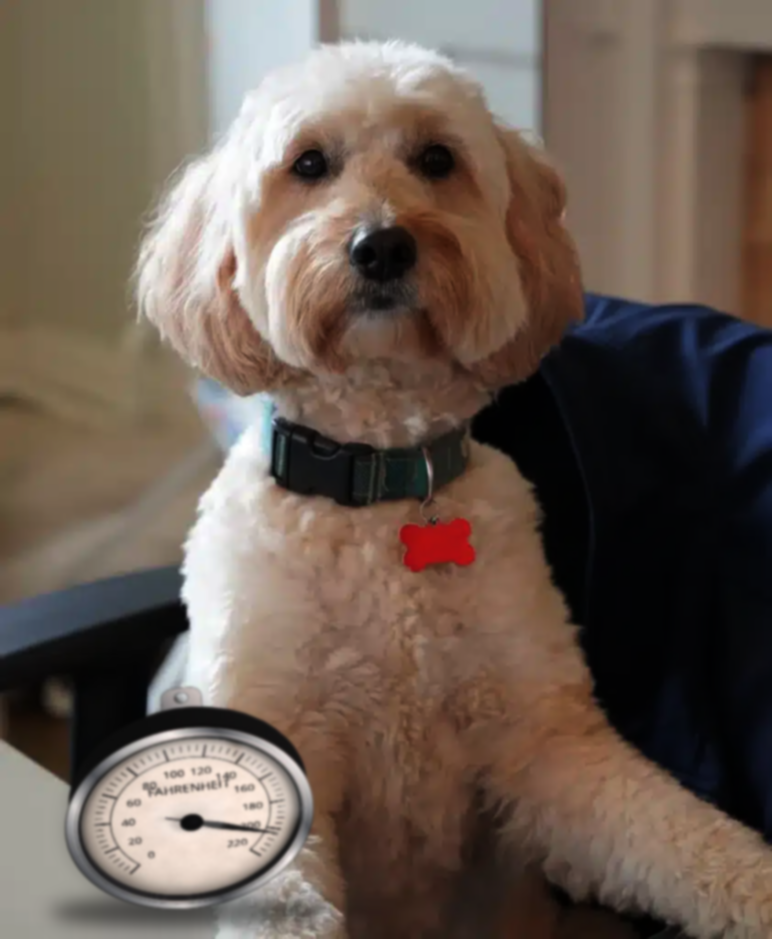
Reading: °F 200
